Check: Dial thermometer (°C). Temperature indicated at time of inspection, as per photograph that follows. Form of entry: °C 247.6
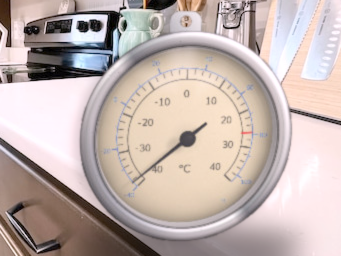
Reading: °C -38
